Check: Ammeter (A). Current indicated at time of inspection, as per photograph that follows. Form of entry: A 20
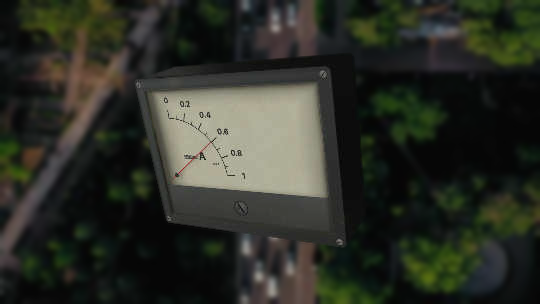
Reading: A 0.6
